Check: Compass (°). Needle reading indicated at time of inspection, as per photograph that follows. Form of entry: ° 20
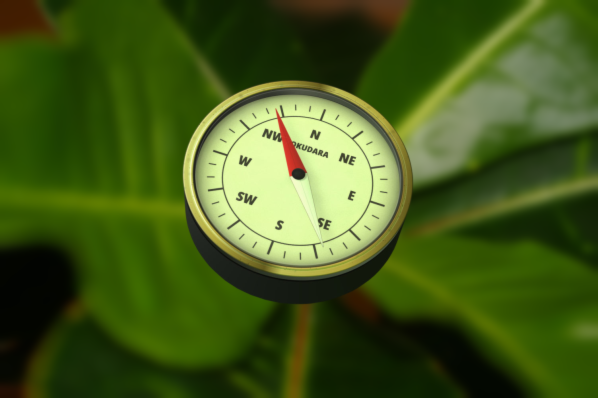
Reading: ° 325
